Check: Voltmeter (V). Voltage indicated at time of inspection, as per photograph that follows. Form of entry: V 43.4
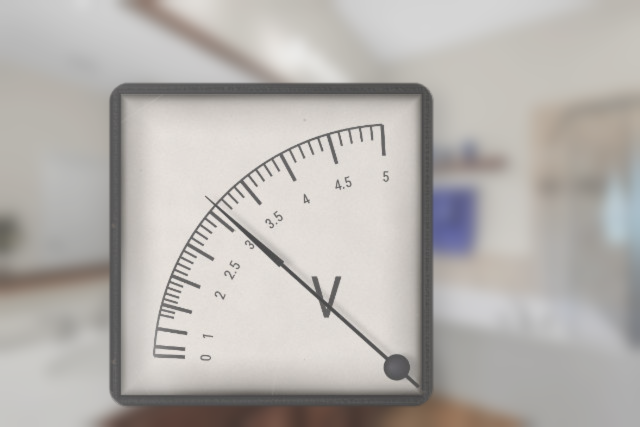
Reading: V 3.1
